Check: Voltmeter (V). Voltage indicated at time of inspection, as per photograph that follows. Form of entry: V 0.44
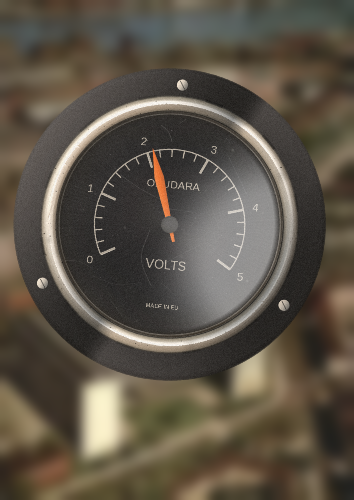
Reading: V 2.1
